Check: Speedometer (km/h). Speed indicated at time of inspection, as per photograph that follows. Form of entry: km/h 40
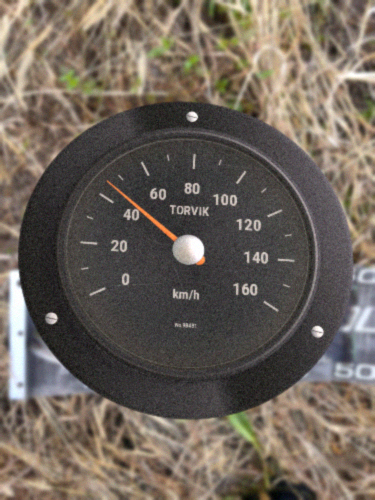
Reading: km/h 45
